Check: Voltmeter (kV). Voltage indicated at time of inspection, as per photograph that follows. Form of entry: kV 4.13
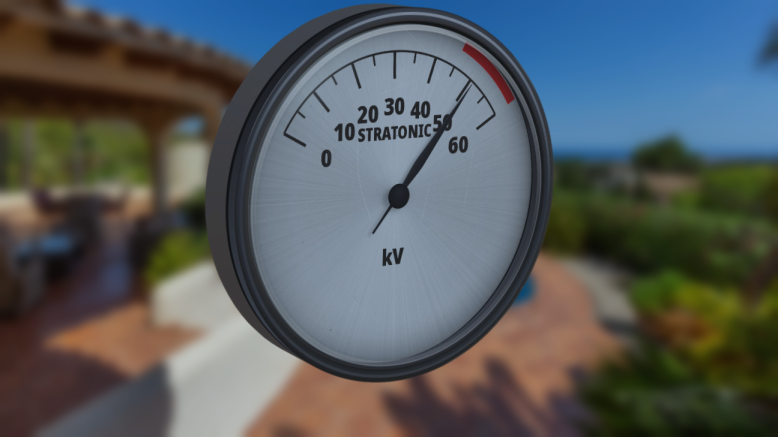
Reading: kV 50
